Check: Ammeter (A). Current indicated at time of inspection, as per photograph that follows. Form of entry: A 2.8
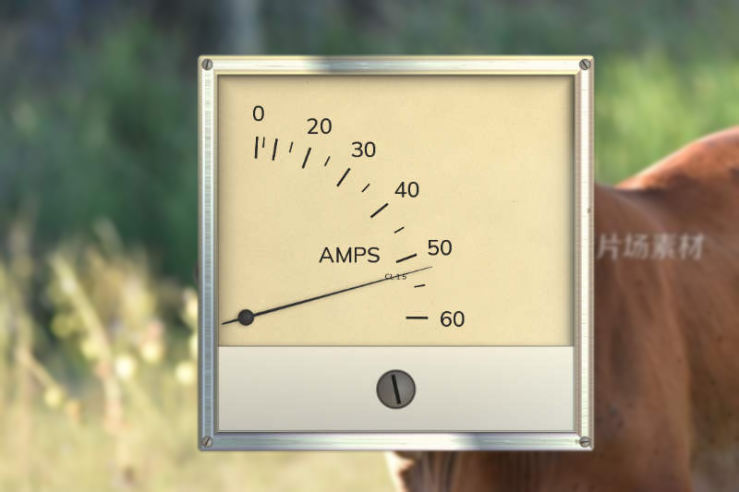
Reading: A 52.5
